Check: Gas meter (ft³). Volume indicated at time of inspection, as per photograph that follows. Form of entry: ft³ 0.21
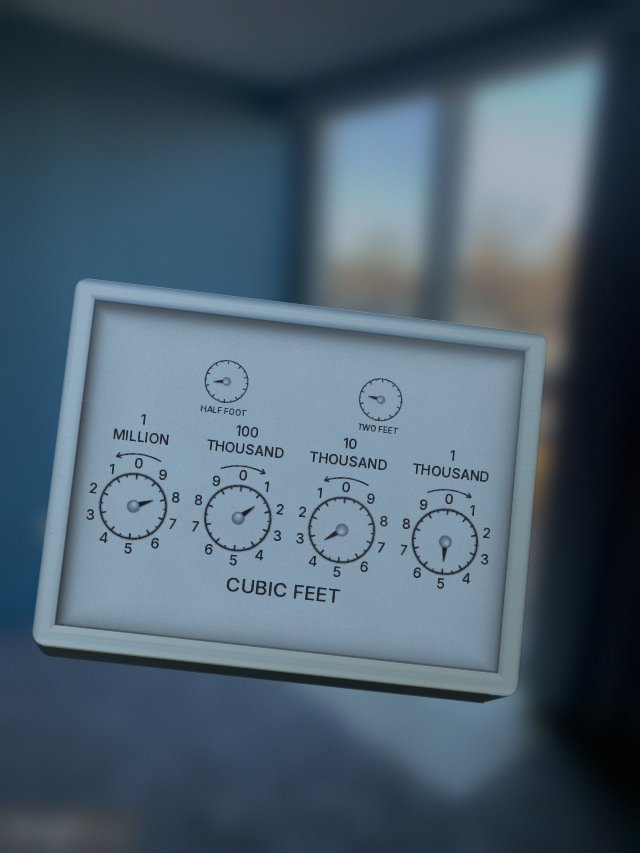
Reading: ft³ 813500
